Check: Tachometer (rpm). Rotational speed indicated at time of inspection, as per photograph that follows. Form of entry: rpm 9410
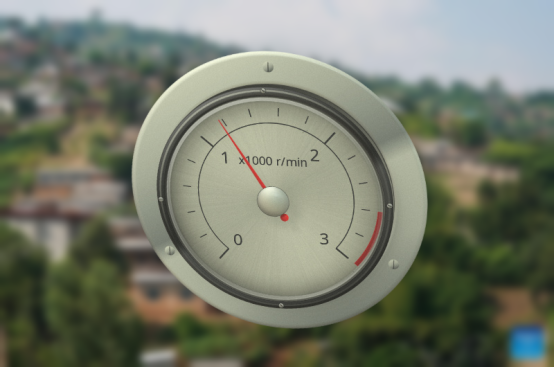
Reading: rpm 1200
